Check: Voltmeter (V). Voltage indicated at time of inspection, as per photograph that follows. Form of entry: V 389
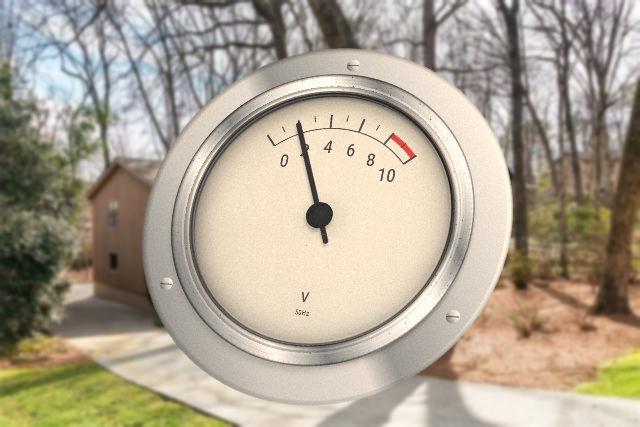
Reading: V 2
